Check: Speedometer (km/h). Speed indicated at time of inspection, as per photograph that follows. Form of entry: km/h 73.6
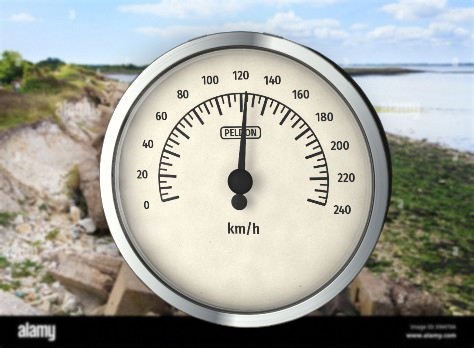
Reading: km/h 125
